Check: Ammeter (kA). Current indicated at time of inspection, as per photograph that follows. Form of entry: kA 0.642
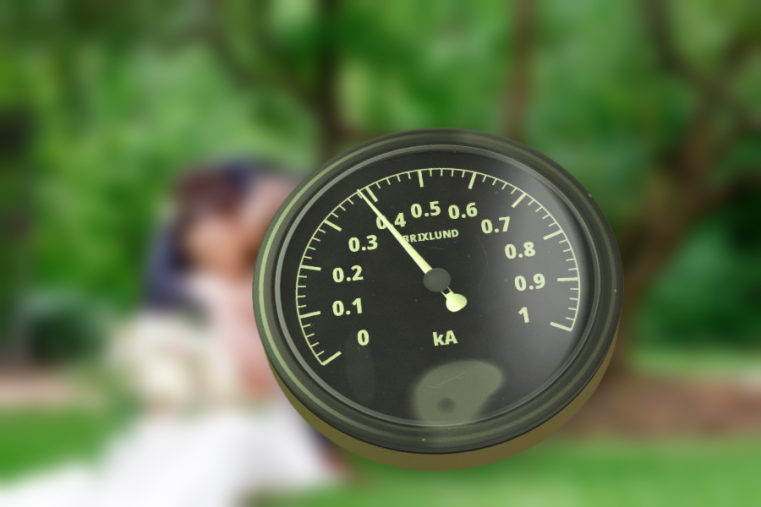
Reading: kA 0.38
